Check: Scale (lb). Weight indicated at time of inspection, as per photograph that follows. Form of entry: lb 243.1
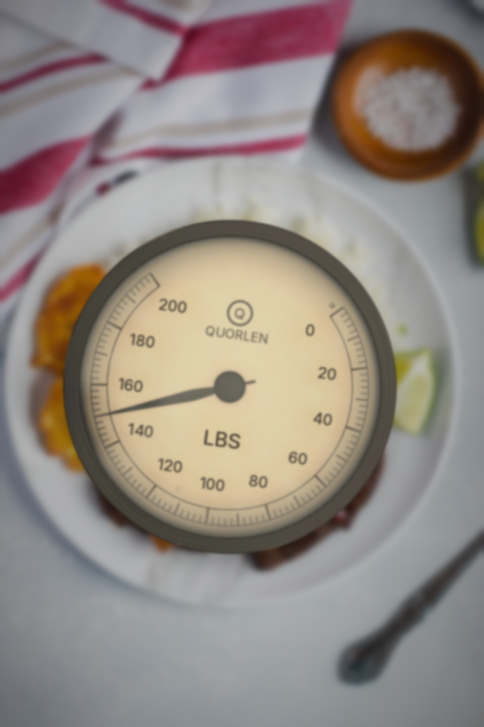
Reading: lb 150
